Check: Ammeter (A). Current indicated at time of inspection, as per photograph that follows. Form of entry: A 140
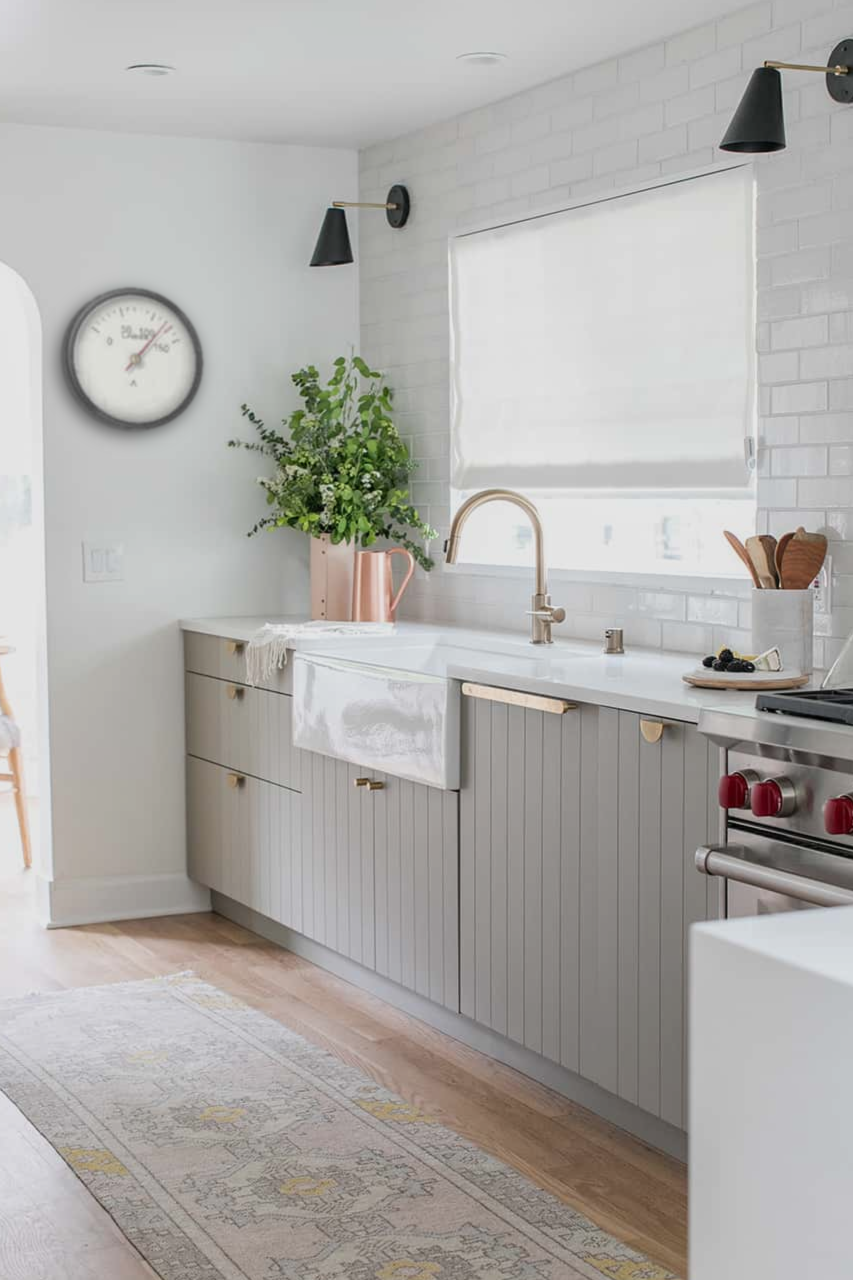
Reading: A 120
